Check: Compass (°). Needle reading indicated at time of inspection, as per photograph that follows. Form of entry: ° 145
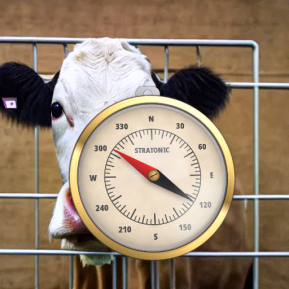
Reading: ° 305
